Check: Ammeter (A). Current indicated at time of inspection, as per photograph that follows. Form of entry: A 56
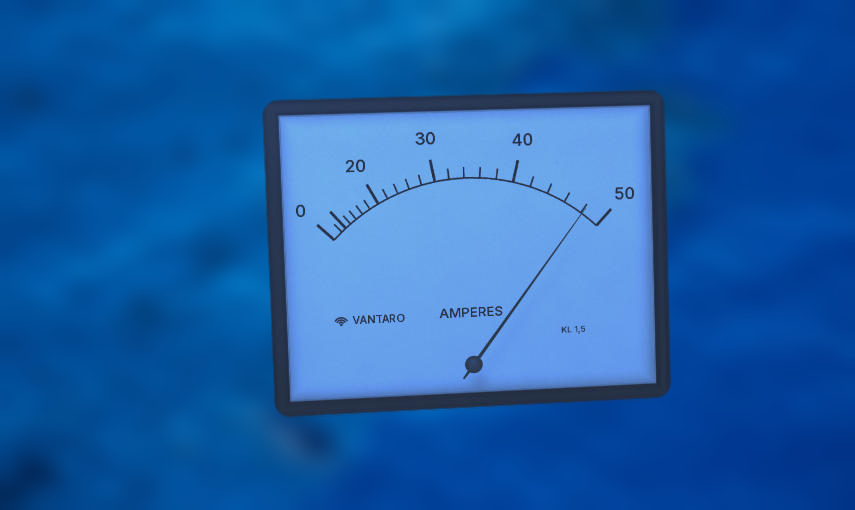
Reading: A 48
